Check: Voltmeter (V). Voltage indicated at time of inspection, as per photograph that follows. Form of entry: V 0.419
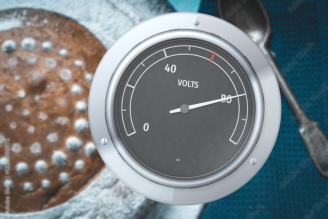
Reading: V 80
